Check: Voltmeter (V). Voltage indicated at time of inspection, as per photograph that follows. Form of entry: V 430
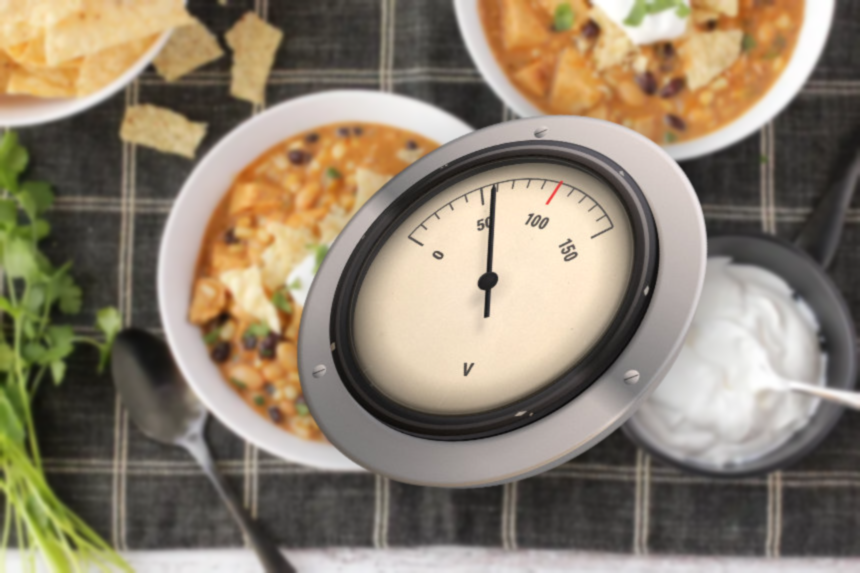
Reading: V 60
